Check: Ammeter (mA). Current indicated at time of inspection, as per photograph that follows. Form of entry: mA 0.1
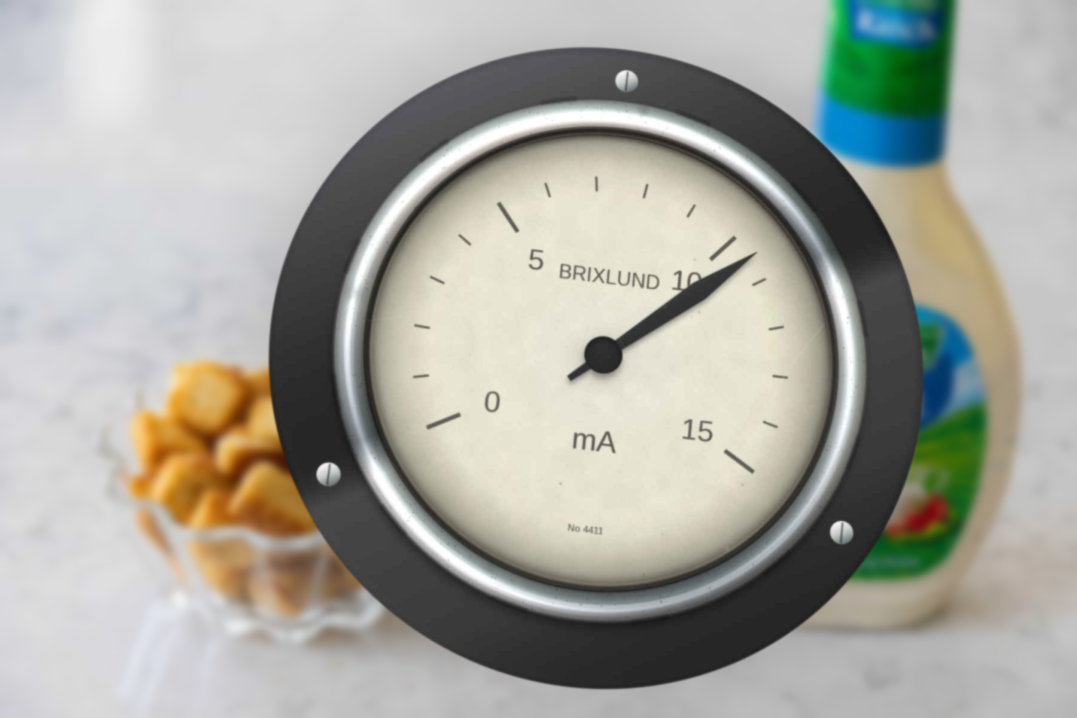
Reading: mA 10.5
